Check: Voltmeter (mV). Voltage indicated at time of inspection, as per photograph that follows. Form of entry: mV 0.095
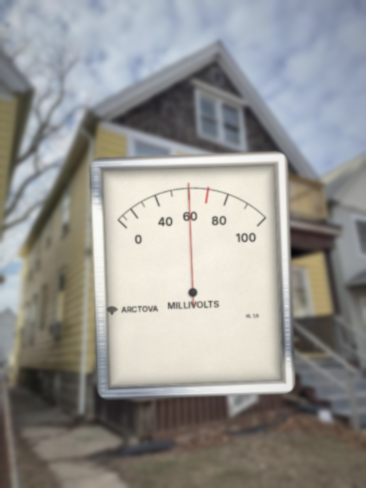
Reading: mV 60
